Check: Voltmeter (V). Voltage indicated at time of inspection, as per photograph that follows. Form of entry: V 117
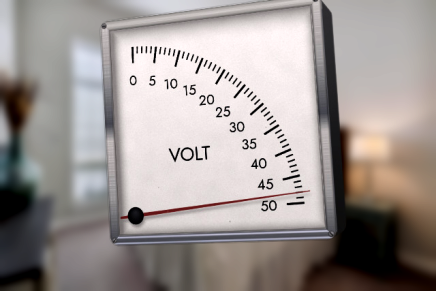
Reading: V 48
